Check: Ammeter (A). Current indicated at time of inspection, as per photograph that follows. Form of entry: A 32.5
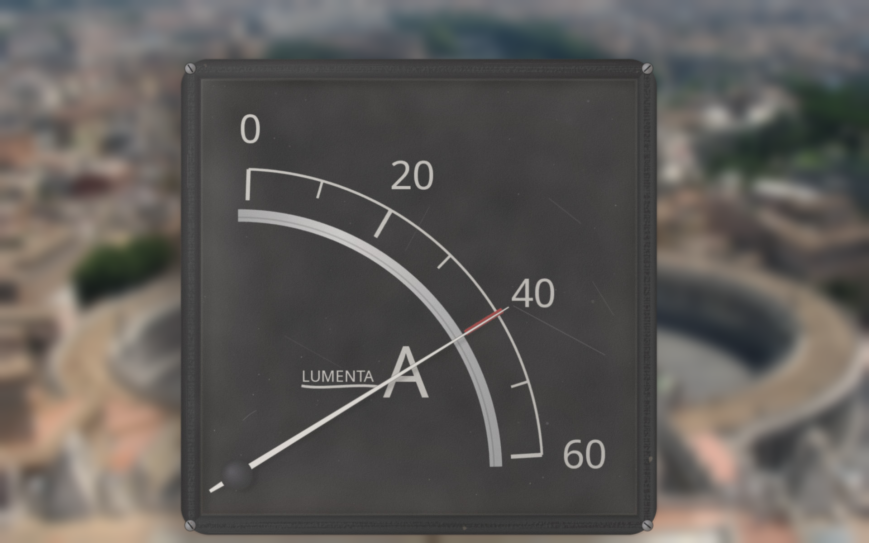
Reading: A 40
